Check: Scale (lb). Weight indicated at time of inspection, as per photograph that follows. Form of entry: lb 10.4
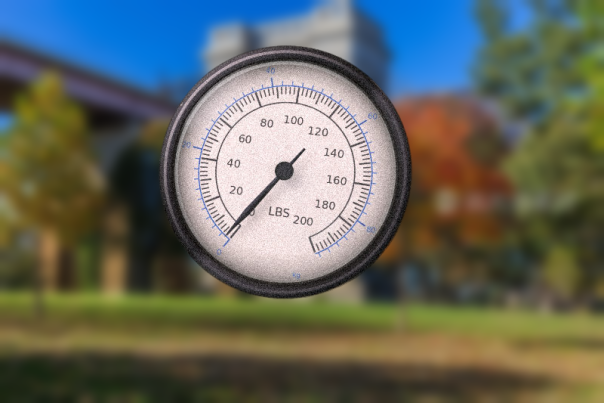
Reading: lb 2
